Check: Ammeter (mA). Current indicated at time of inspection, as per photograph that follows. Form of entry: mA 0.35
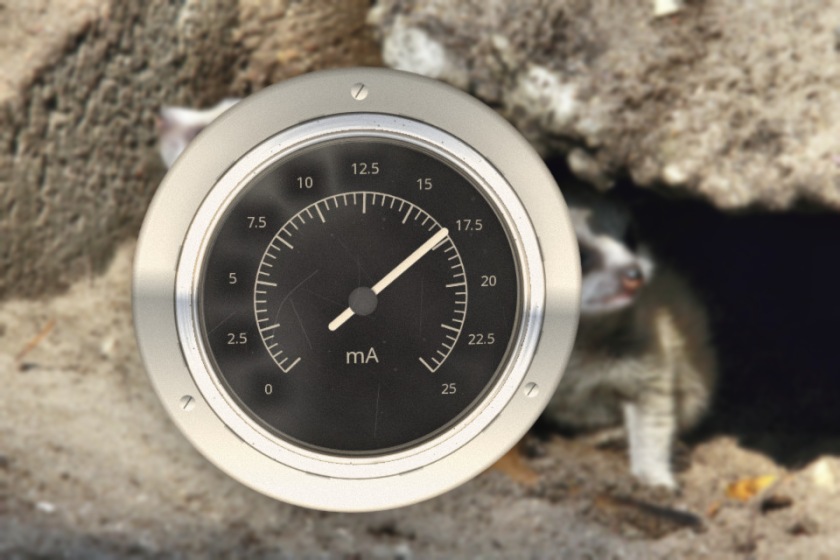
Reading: mA 17
